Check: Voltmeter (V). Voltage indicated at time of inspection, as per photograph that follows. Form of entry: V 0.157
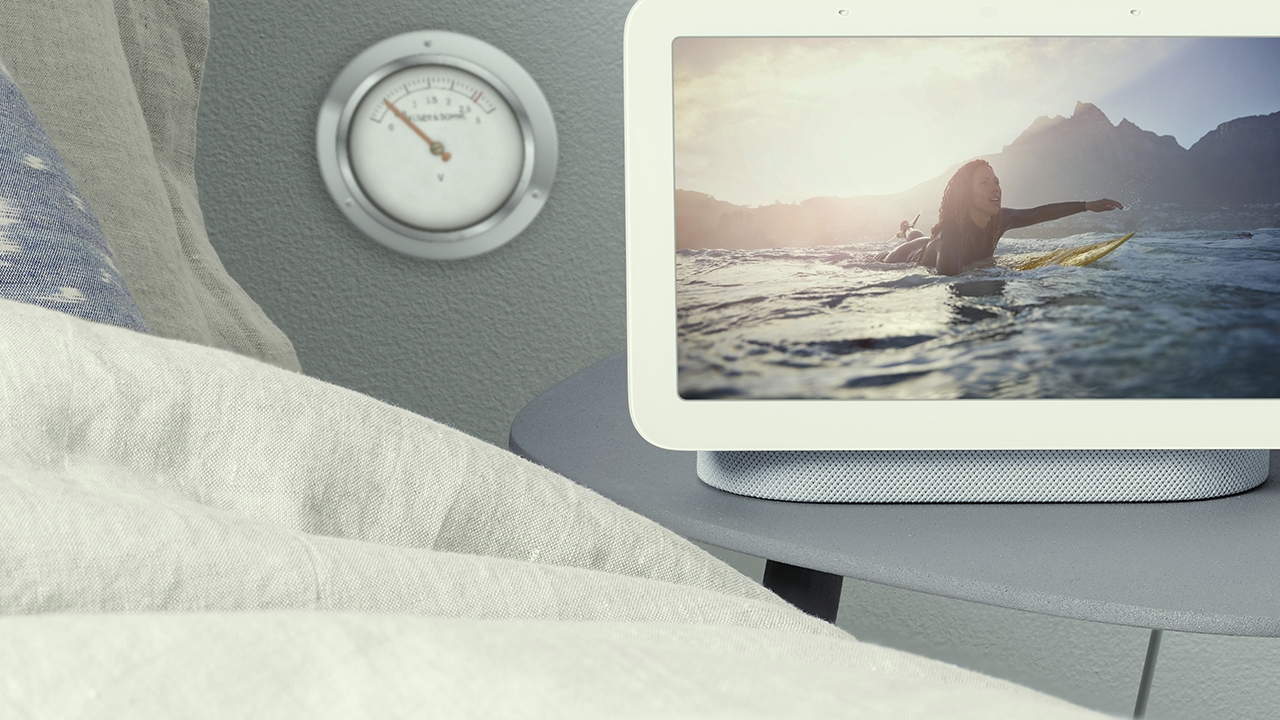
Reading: V 0.5
